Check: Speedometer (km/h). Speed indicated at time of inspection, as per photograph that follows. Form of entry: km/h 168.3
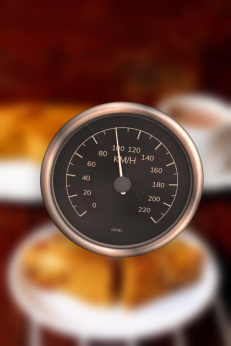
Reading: km/h 100
